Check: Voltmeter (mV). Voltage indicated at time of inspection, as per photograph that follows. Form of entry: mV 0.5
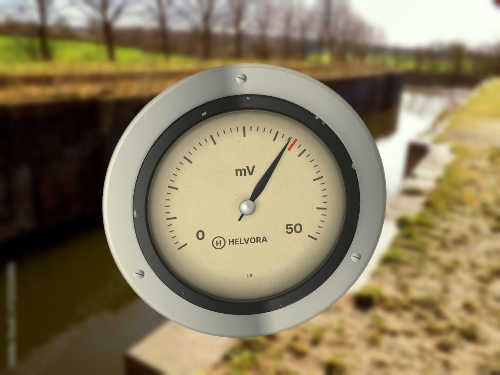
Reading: mV 32
